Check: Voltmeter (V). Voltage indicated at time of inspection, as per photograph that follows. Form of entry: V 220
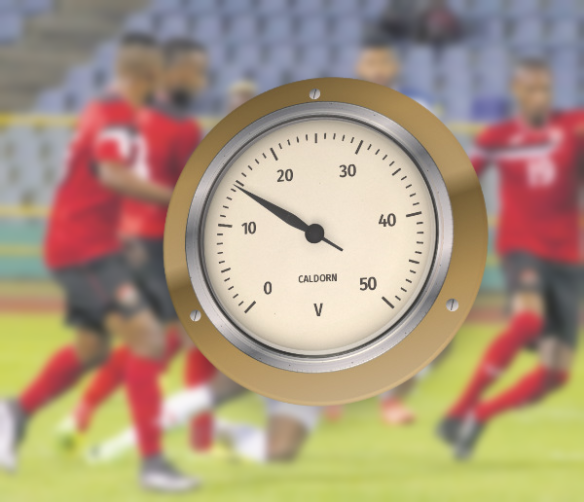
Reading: V 14.5
